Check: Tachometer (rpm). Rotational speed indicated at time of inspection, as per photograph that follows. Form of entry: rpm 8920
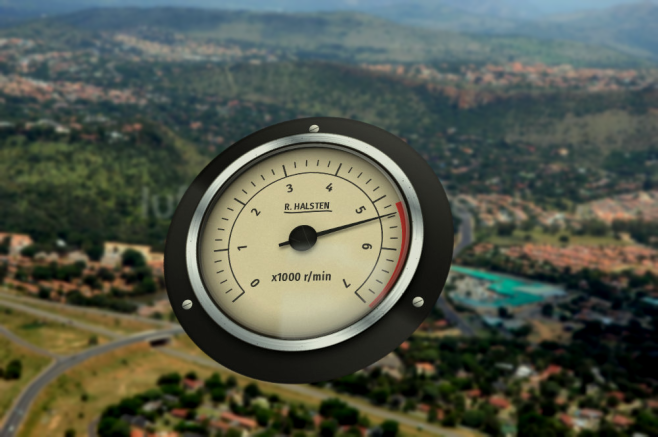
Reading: rpm 5400
